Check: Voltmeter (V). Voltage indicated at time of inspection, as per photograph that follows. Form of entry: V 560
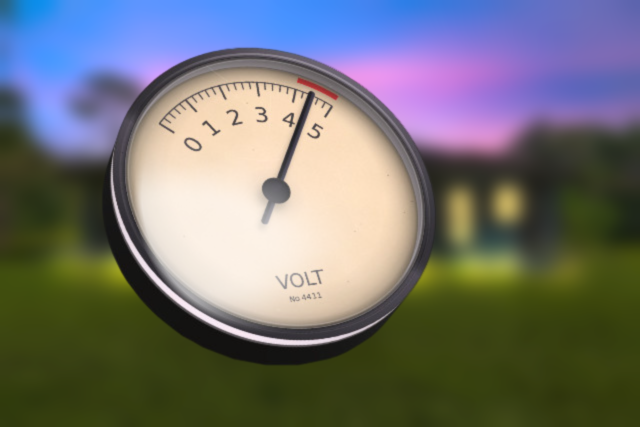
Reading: V 4.4
